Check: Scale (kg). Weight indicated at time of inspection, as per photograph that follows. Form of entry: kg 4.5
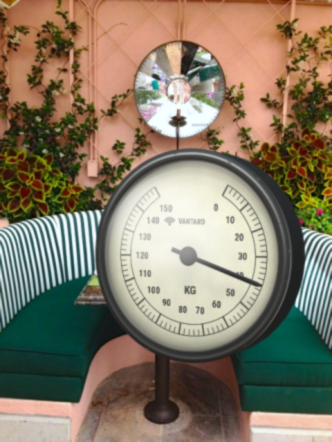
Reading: kg 40
